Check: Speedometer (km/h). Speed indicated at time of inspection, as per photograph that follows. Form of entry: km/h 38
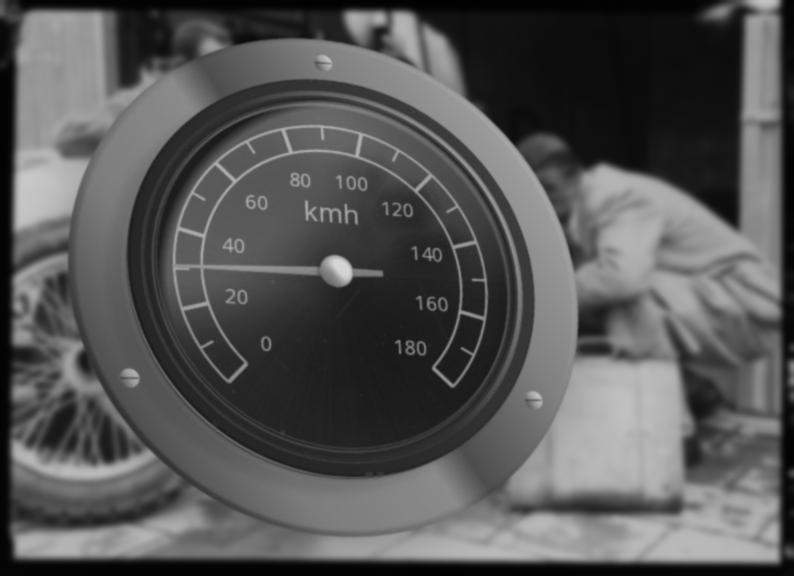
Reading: km/h 30
